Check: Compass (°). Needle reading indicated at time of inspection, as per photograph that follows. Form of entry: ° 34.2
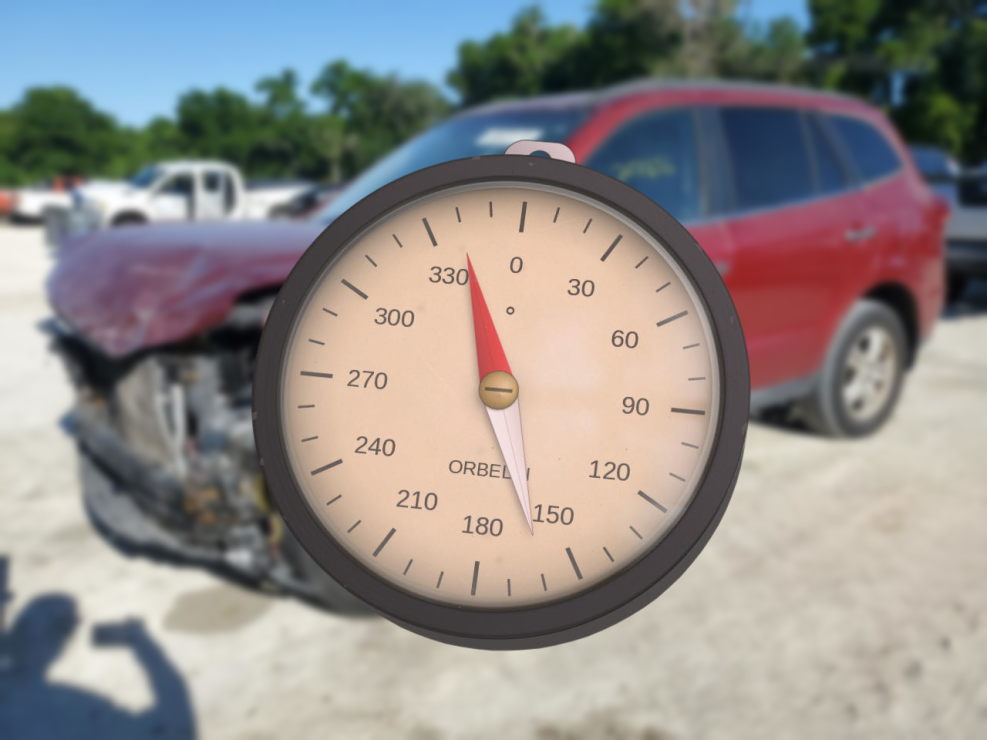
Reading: ° 340
